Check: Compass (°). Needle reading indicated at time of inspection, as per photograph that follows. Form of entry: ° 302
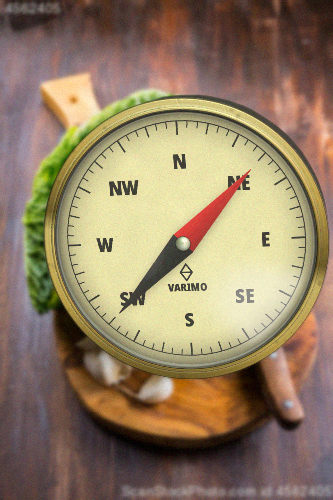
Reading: ° 45
